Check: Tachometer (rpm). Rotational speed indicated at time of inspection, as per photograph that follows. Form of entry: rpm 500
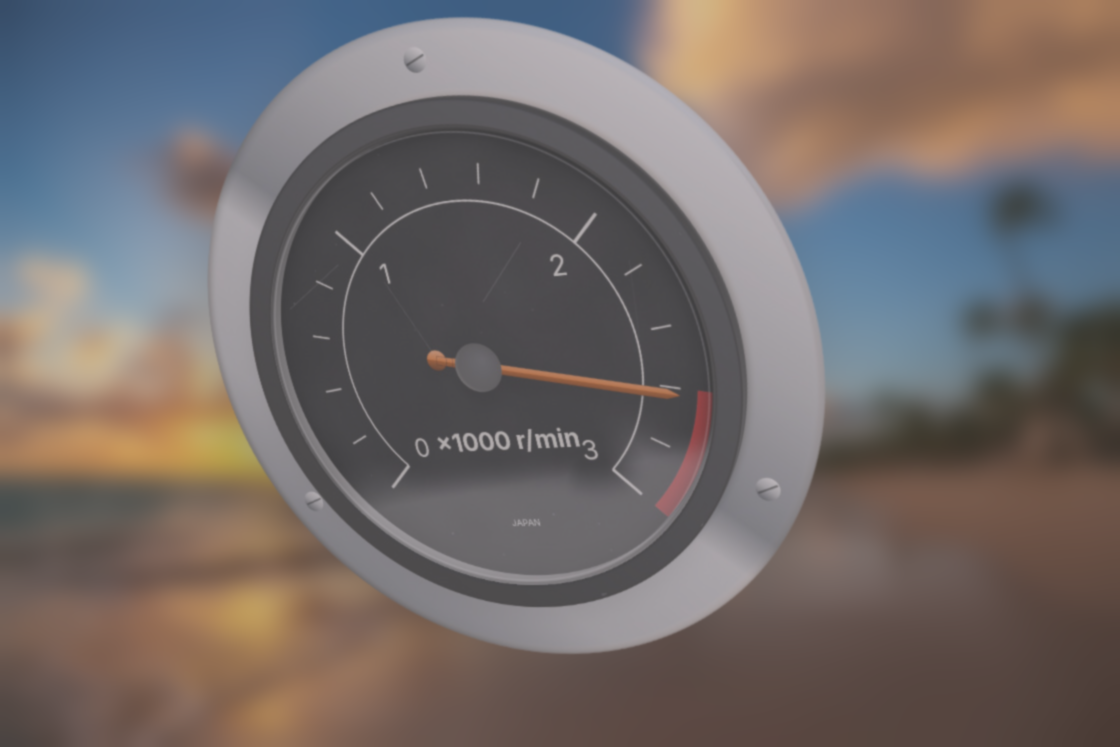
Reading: rpm 2600
